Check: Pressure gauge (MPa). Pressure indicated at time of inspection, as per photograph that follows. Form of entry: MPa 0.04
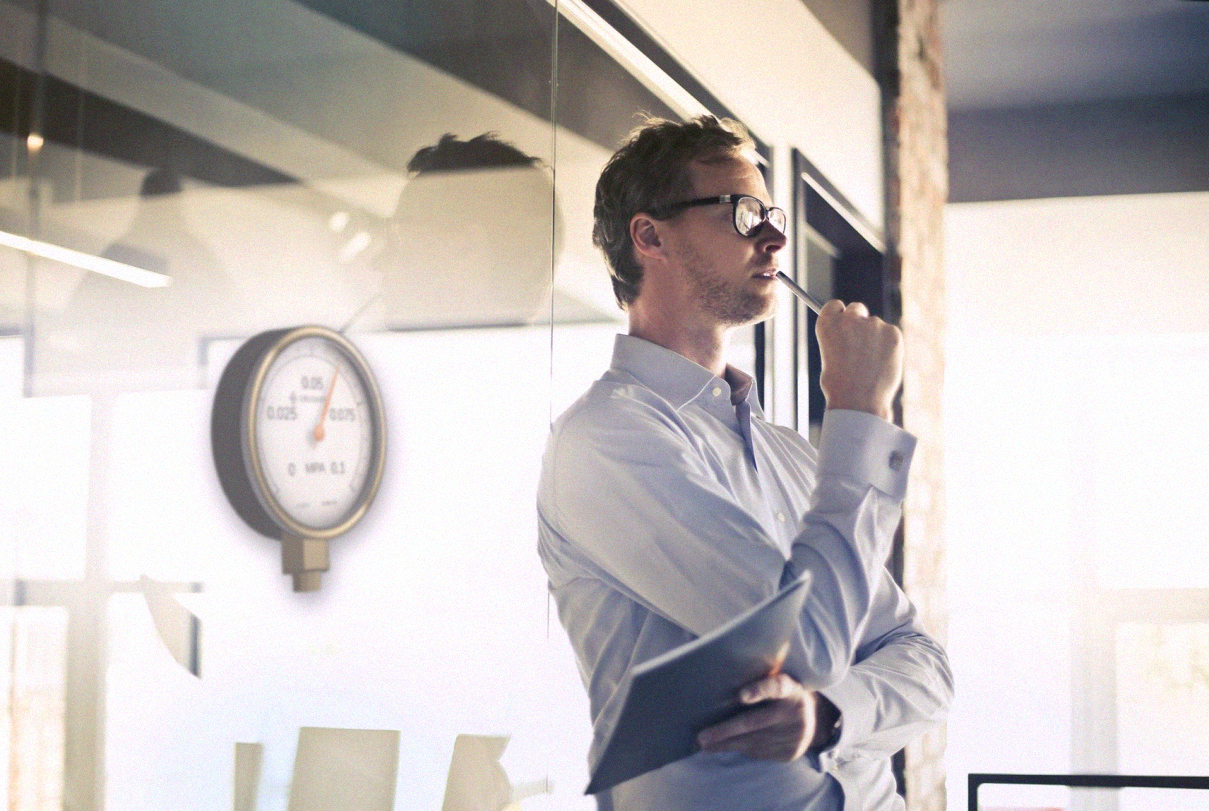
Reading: MPa 0.06
